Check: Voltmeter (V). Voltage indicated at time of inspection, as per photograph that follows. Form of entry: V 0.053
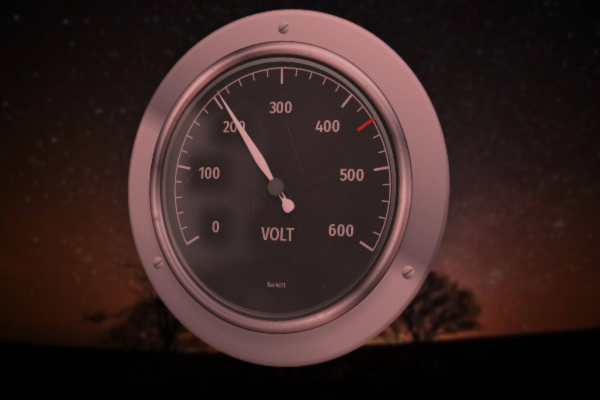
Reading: V 210
